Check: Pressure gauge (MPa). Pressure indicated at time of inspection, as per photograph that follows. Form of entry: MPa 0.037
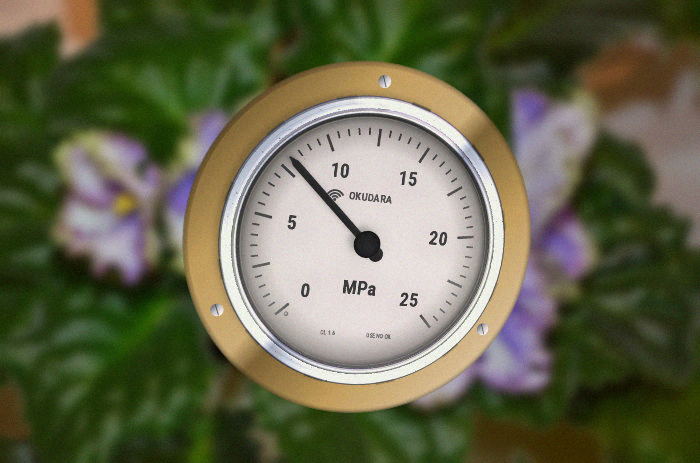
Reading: MPa 8
